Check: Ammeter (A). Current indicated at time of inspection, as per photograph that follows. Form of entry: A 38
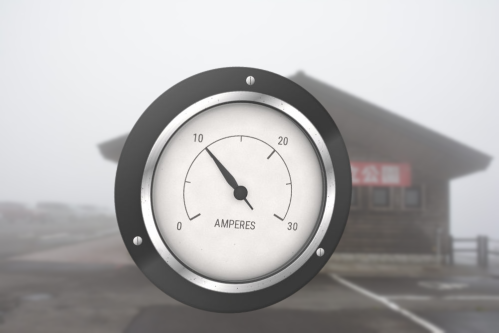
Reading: A 10
